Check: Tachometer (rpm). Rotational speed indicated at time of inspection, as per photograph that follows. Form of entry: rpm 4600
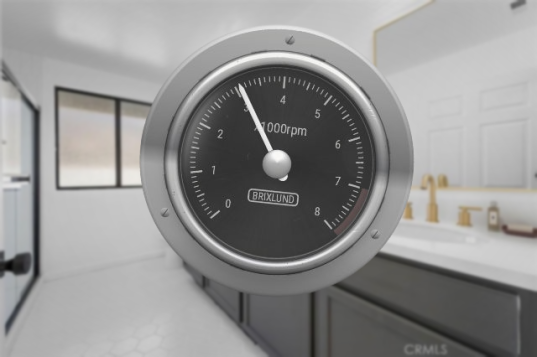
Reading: rpm 3100
